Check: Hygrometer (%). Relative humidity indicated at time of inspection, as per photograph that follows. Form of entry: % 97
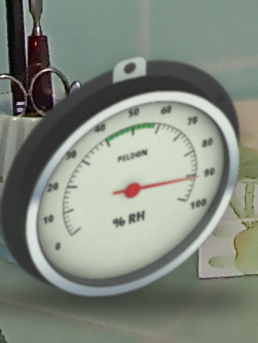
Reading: % 90
